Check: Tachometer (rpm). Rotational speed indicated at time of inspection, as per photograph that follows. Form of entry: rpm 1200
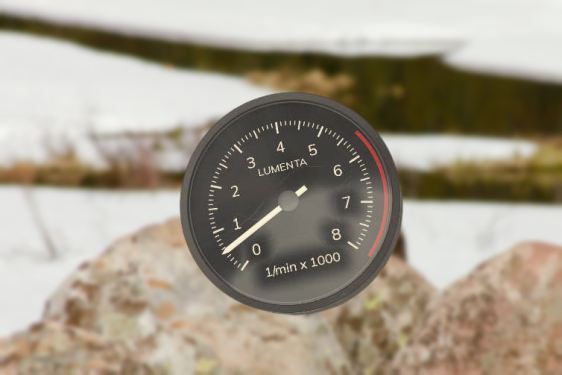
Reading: rpm 500
